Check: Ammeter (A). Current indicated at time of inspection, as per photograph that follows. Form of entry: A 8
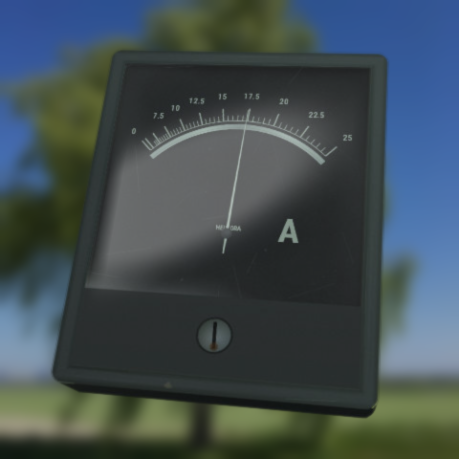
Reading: A 17.5
